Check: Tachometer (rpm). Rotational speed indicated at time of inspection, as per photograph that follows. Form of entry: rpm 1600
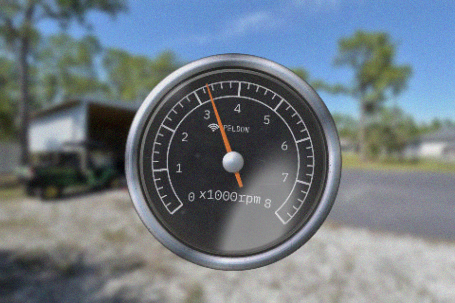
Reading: rpm 3300
